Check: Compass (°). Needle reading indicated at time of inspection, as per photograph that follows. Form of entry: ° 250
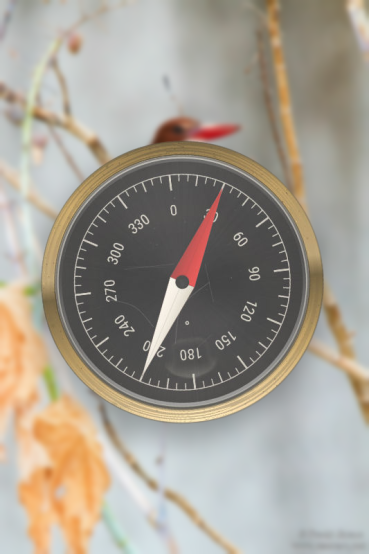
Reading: ° 30
